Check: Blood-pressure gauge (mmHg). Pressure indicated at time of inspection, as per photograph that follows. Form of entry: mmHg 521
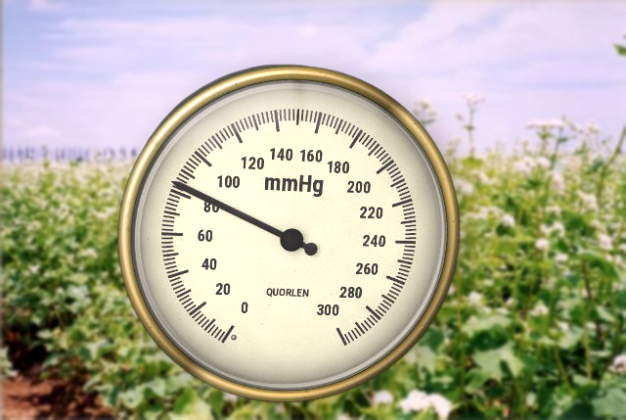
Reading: mmHg 84
